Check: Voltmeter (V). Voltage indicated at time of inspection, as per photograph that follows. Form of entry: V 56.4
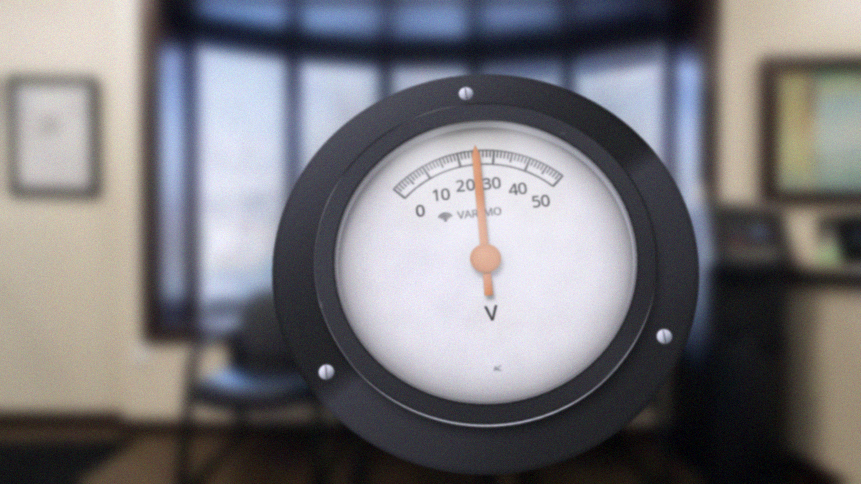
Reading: V 25
